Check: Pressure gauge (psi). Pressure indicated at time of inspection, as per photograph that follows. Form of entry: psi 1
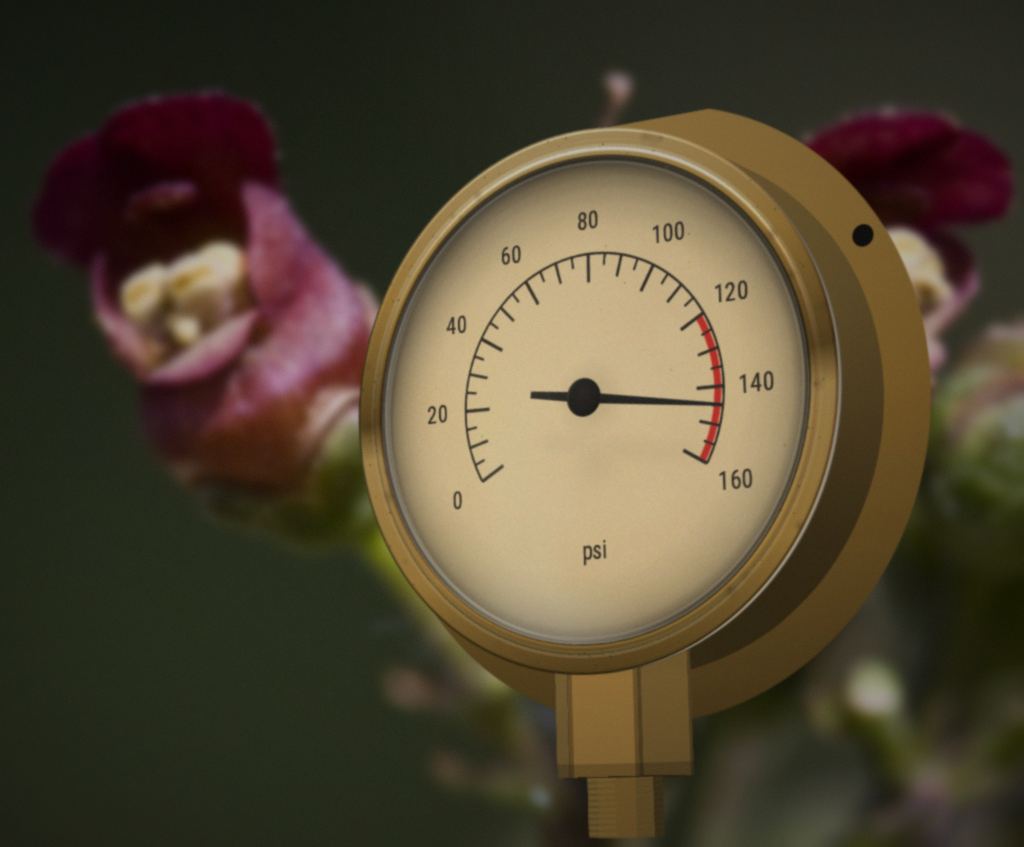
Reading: psi 145
